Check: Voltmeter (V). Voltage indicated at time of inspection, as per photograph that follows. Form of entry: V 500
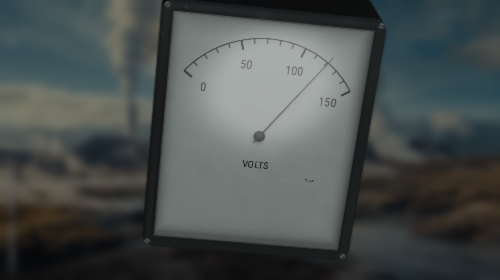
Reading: V 120
